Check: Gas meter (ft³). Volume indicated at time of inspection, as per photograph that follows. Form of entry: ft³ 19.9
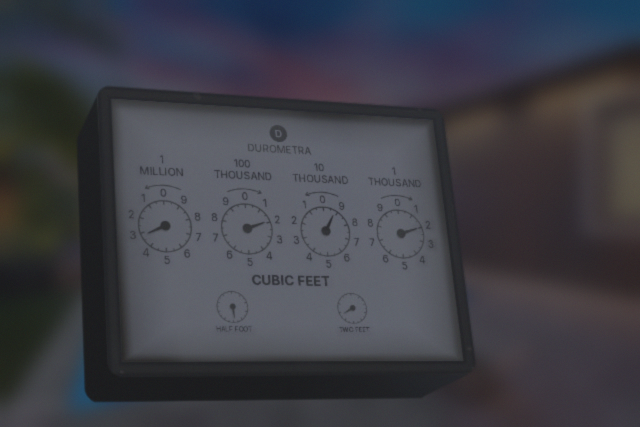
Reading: ft³ 319200
